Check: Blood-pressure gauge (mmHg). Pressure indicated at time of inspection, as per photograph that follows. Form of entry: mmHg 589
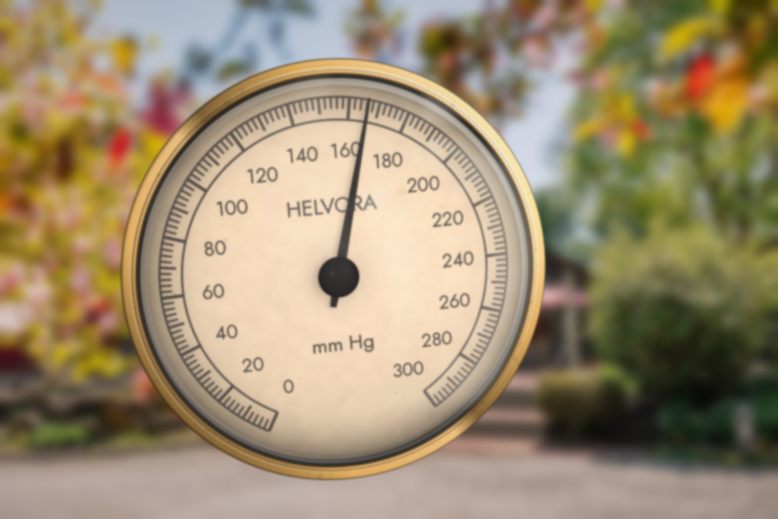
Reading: mmHg 166
